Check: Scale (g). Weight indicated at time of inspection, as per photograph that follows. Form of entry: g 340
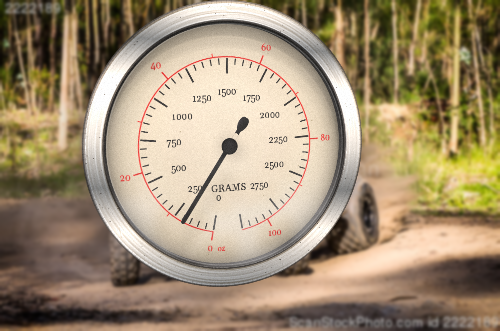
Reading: g 200
